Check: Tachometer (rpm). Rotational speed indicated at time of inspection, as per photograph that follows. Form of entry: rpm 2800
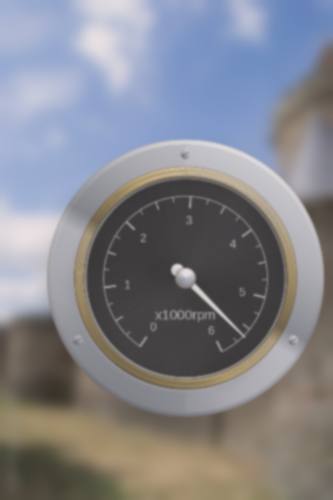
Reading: rpm 5625
